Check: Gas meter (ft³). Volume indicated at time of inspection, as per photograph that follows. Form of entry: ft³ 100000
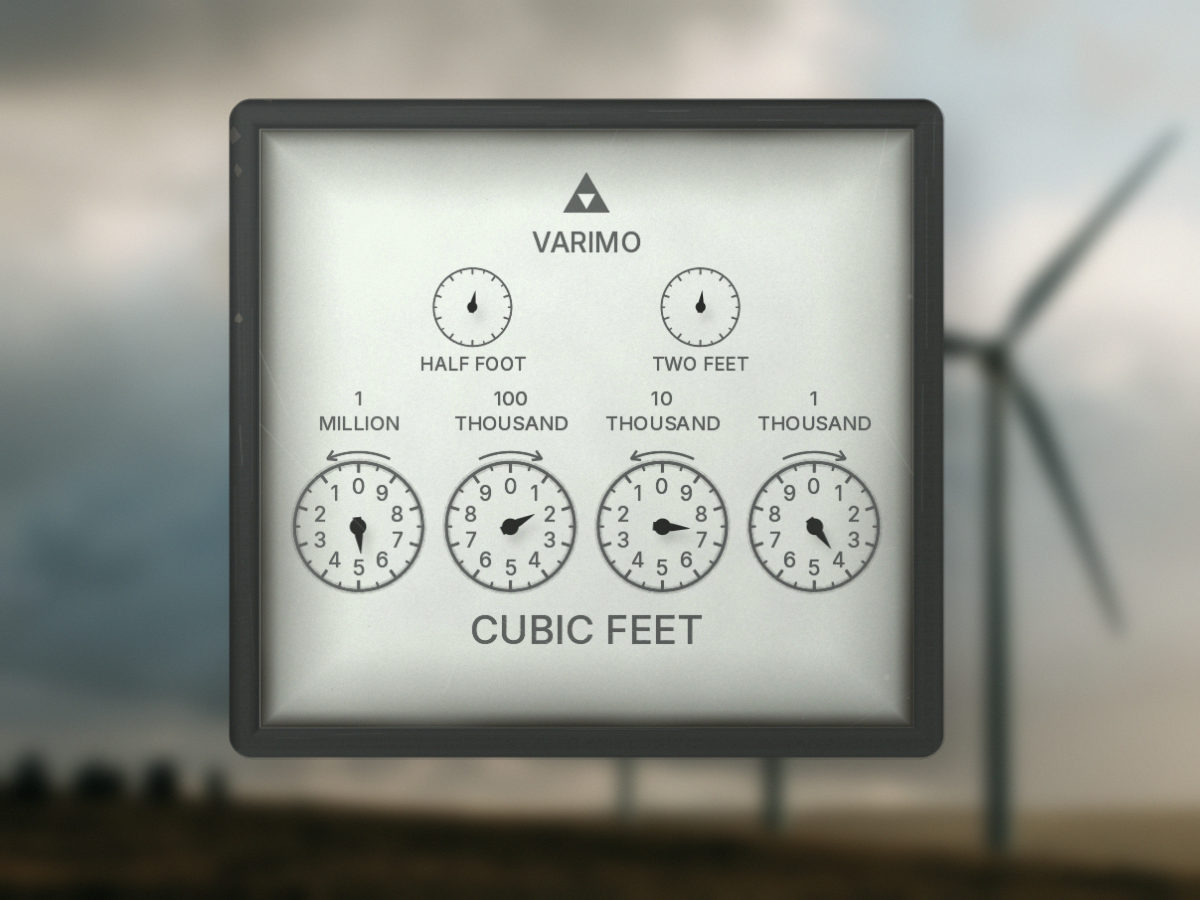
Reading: ft³ 517400
